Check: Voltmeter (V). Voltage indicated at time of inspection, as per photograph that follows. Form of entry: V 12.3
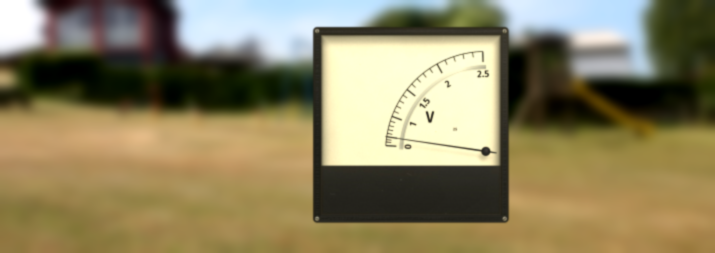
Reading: V 0.5
